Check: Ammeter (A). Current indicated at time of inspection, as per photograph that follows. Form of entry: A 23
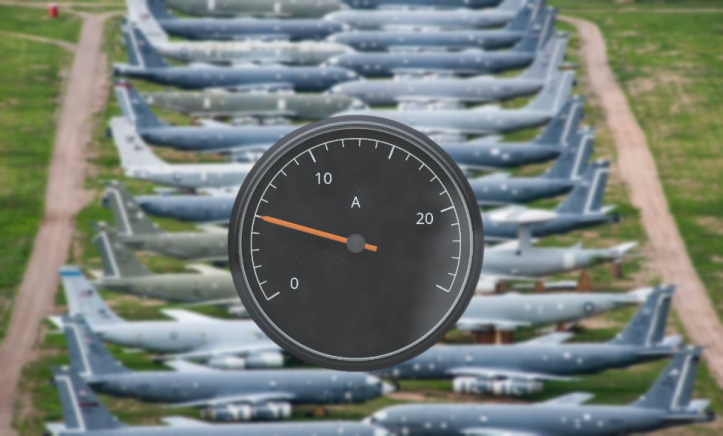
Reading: A 5
